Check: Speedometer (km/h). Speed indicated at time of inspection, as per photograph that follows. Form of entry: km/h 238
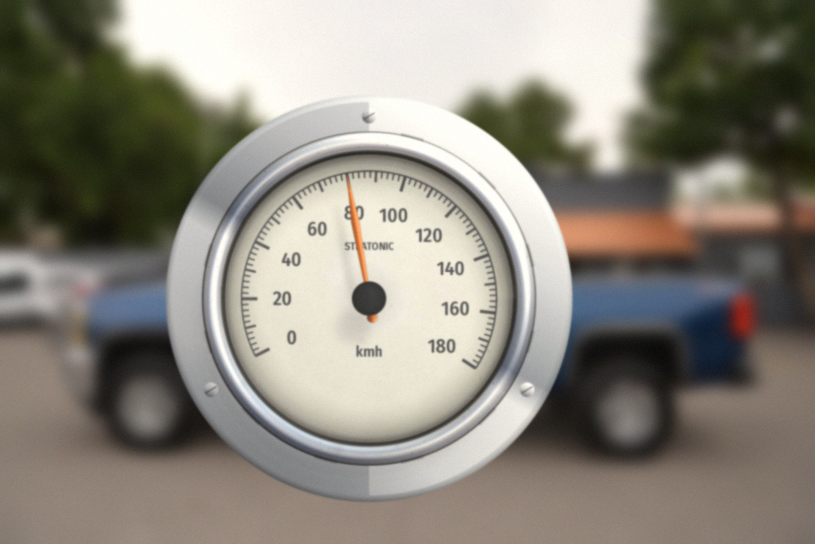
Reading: km/h 80
